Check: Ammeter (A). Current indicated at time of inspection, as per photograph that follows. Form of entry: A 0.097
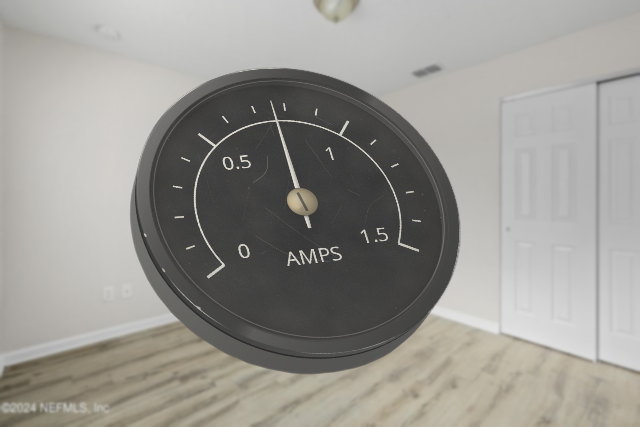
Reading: A 0.75
